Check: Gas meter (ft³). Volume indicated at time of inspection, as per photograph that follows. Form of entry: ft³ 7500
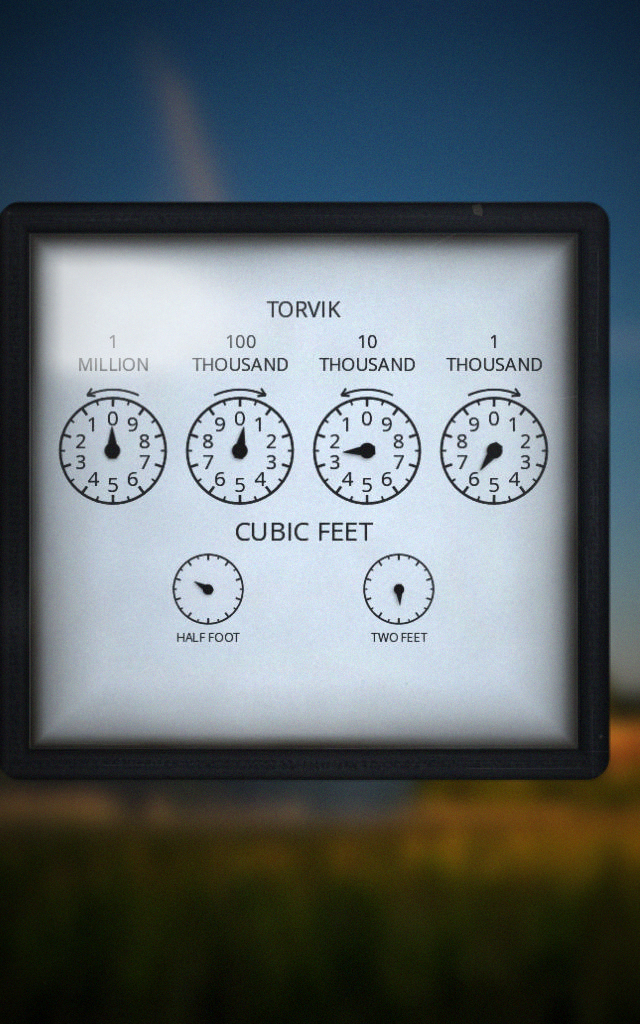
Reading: ft³ 2600
